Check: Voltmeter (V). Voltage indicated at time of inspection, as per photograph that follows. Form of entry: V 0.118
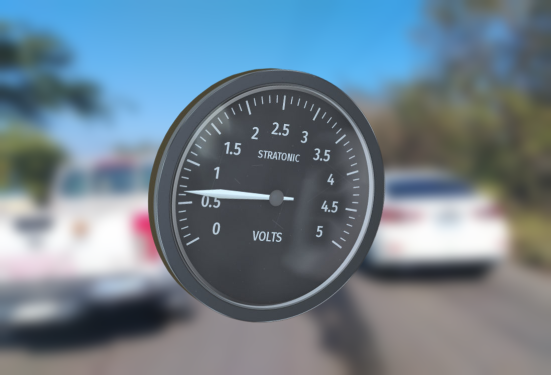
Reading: V 0.65
